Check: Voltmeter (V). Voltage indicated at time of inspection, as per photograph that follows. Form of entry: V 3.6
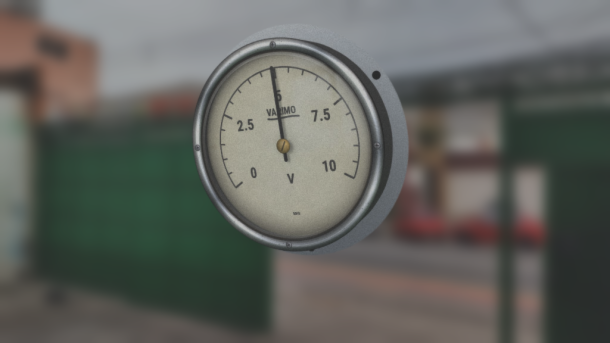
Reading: V 5
